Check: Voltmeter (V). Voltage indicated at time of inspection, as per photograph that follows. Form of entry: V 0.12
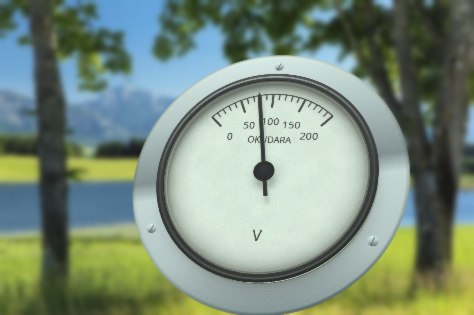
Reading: V 80
